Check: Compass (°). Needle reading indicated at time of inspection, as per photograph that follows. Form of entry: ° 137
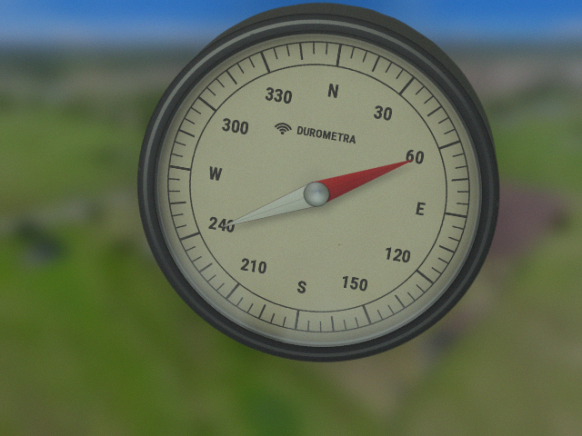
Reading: ° 60
